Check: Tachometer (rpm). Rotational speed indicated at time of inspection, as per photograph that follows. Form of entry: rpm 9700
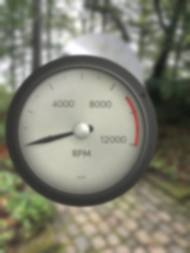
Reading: rpm 0
